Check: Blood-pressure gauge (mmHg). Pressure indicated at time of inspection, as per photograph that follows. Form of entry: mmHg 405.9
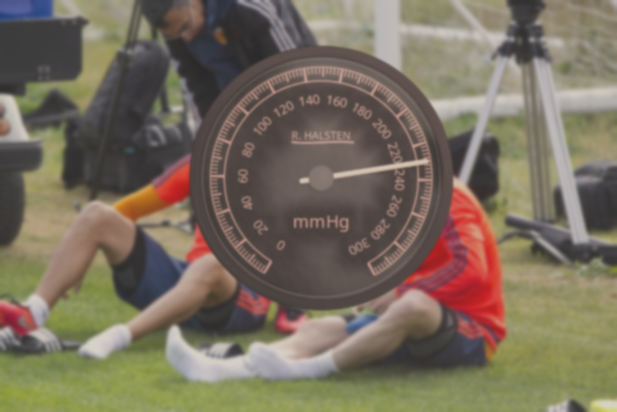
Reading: mmHg 230
